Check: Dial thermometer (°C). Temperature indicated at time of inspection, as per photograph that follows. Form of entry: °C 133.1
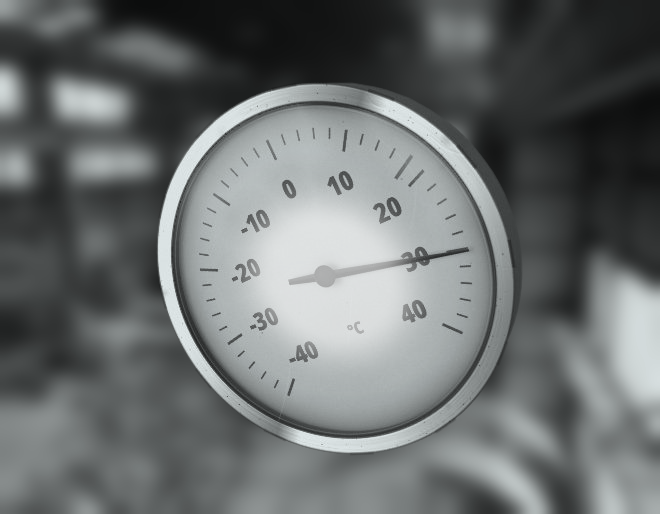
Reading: °C 30
